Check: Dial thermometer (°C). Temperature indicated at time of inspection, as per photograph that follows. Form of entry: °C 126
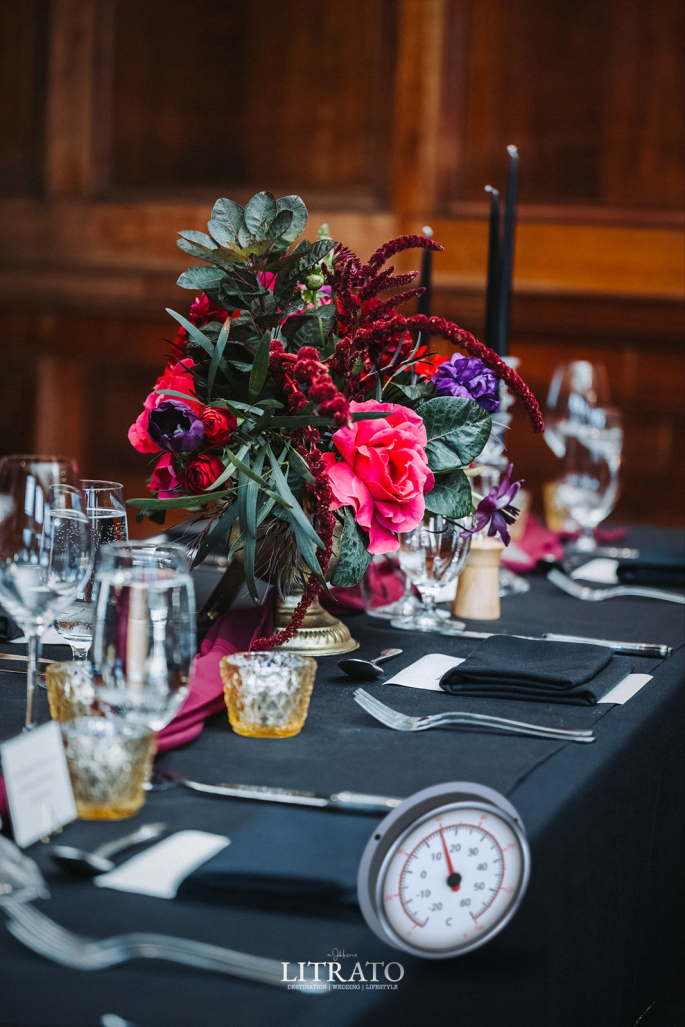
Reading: °C 15
